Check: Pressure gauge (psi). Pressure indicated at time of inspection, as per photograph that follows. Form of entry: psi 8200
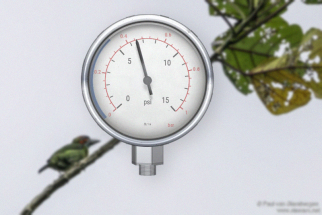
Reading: psi 6.5
